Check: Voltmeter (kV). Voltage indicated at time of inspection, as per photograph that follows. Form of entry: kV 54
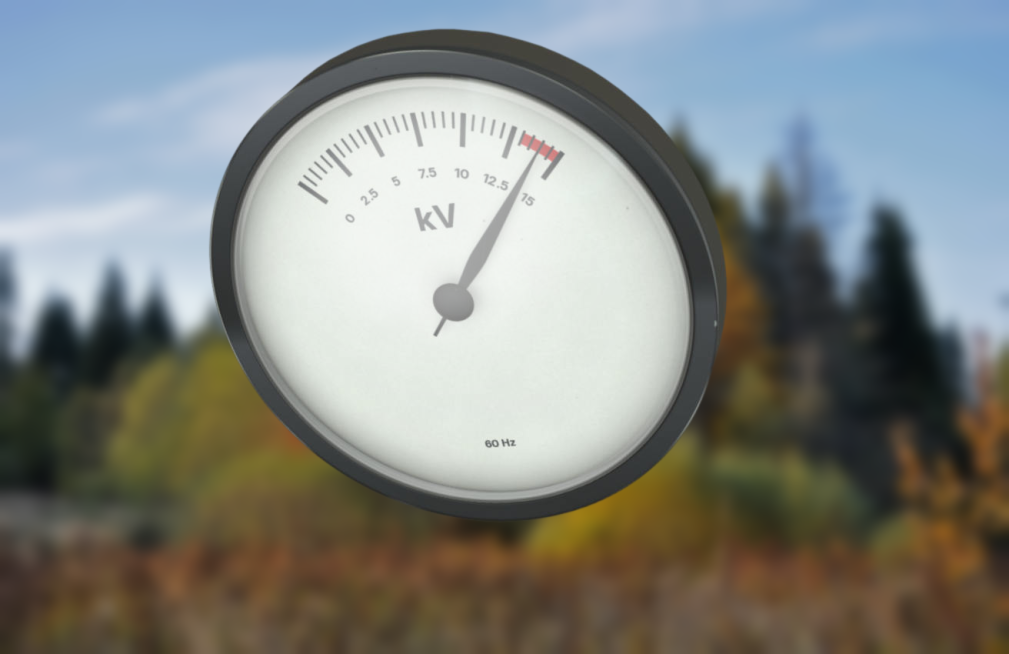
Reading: kV 14
